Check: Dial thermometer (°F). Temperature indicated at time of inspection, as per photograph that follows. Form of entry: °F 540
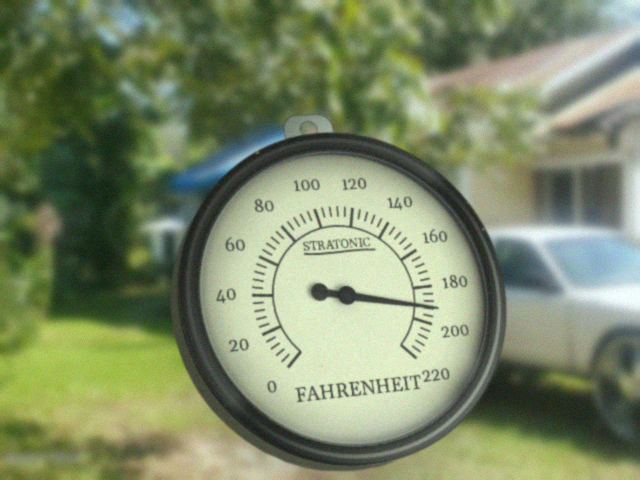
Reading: °F 192
